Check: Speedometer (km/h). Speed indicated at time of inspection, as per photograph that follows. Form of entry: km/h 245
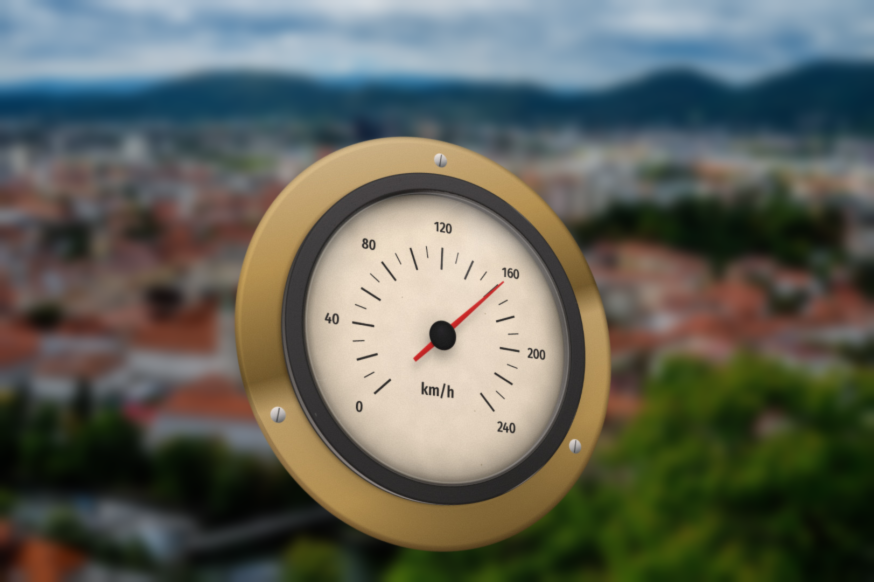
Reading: km/h 160
